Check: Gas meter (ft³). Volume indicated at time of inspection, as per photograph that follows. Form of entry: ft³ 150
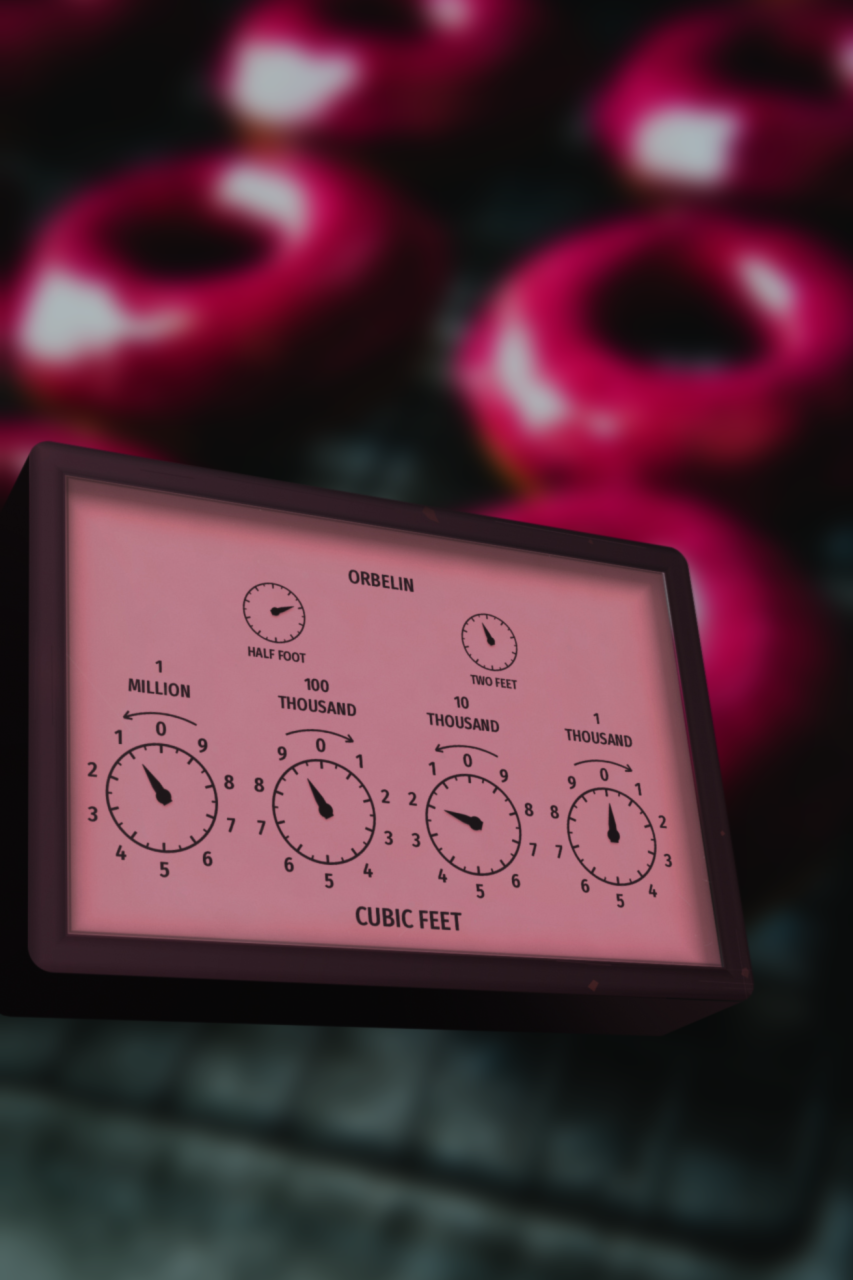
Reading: ft³ 92000
